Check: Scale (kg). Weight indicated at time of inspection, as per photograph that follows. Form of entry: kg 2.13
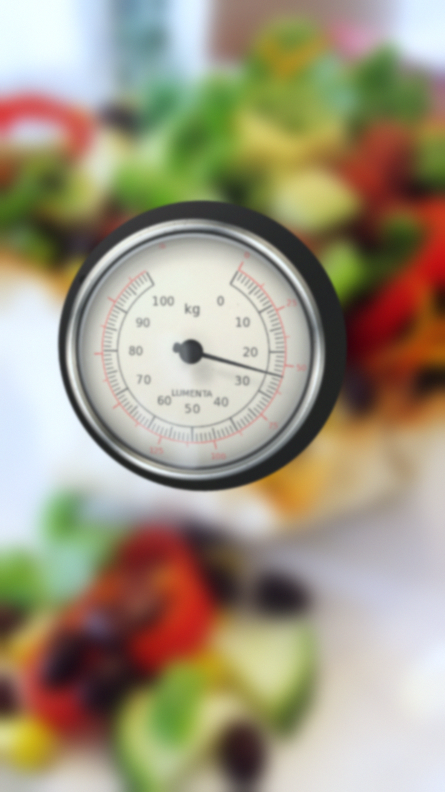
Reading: kg 25
